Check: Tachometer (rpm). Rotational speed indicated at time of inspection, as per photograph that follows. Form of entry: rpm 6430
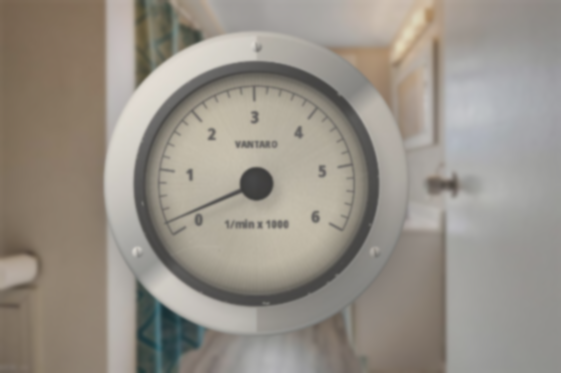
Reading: rpm 200
